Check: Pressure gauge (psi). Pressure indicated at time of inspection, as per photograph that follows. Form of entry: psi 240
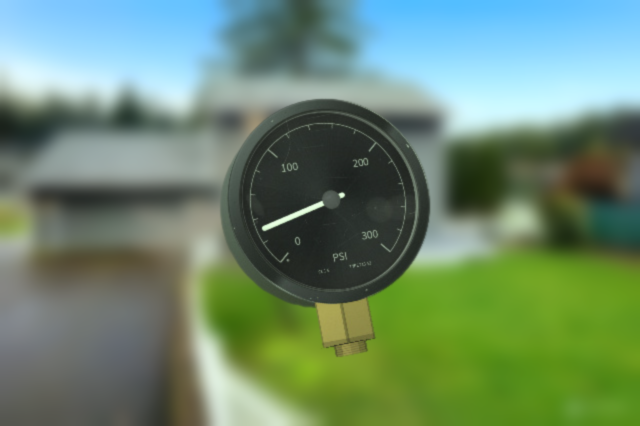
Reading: psi 30
